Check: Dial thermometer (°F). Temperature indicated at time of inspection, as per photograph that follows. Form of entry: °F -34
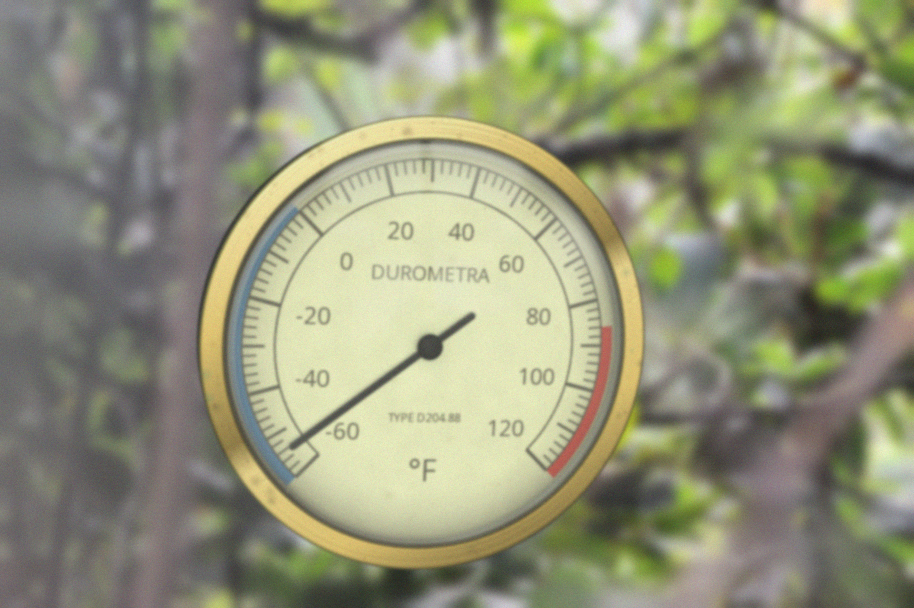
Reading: °F -54
